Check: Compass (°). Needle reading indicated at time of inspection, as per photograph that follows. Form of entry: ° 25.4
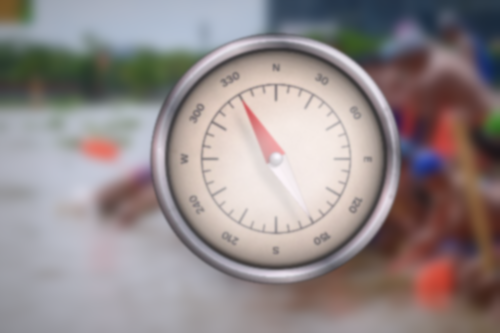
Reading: ° 330
